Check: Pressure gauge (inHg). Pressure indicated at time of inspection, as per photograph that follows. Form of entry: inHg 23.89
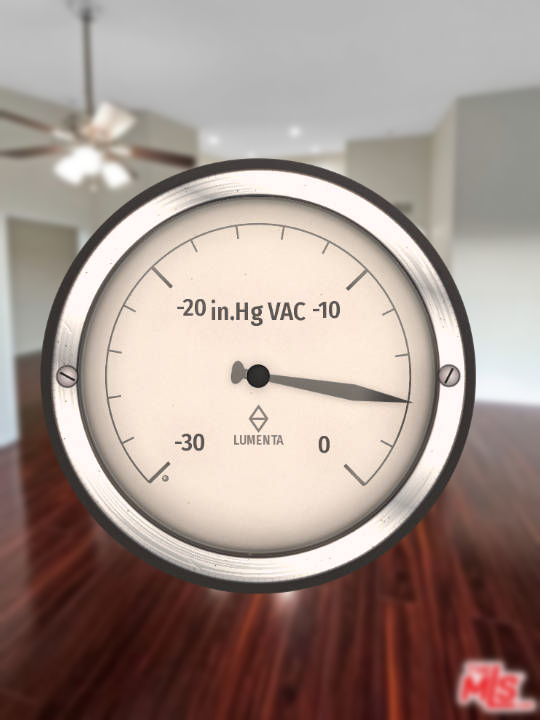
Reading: inHg -4
